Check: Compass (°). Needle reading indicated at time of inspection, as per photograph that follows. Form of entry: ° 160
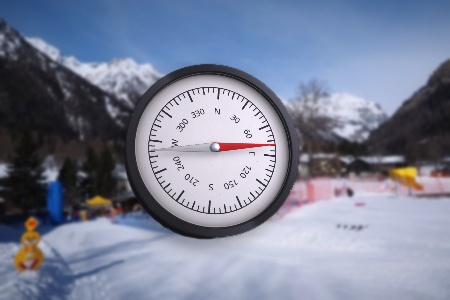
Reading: ° 80
